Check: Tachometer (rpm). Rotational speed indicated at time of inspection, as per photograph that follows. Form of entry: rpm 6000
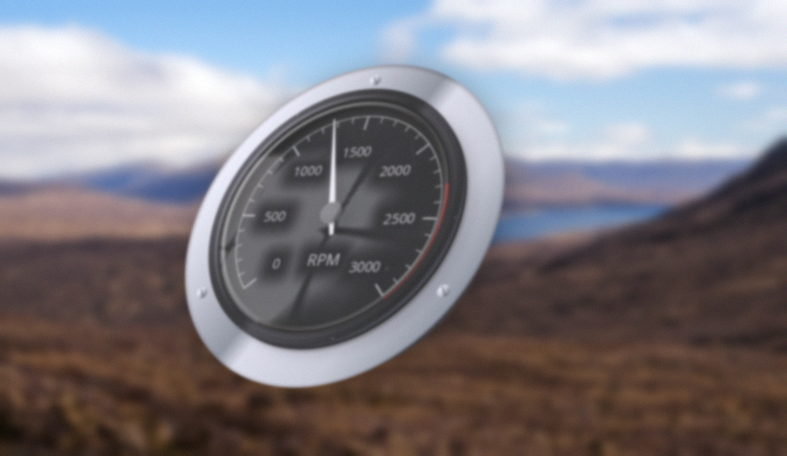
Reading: rpm 1300
